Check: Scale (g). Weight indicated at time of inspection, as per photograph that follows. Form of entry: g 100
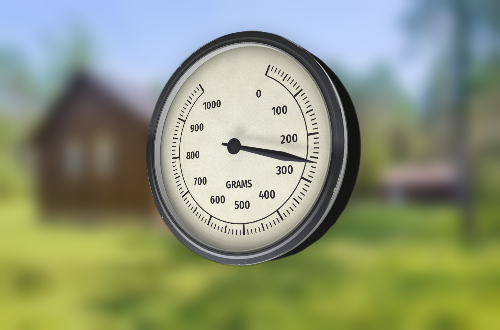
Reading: g 260
